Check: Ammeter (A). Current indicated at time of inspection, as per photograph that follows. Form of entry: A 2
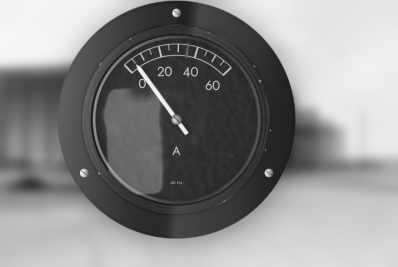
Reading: A 5
